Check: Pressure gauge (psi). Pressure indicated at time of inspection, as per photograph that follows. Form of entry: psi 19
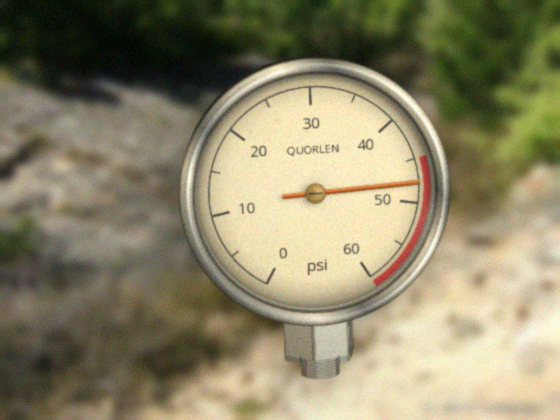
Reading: psi 47.5
